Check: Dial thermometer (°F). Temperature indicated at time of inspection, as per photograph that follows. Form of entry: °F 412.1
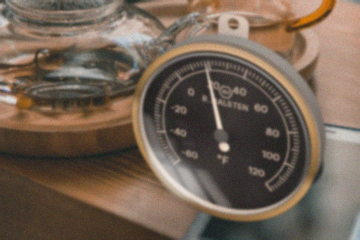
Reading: °F 20
